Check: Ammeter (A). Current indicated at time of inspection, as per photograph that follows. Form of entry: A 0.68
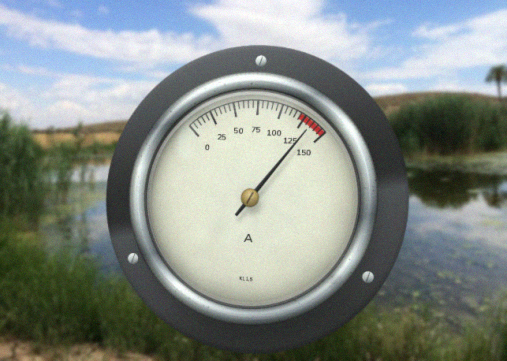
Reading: A 135
